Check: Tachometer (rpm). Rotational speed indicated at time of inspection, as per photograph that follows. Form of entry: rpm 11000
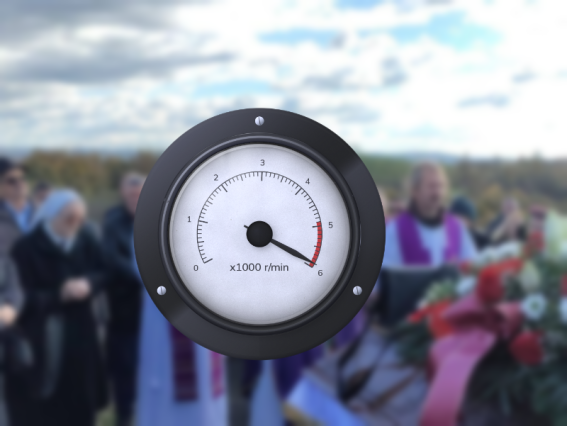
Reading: rpm 5900
